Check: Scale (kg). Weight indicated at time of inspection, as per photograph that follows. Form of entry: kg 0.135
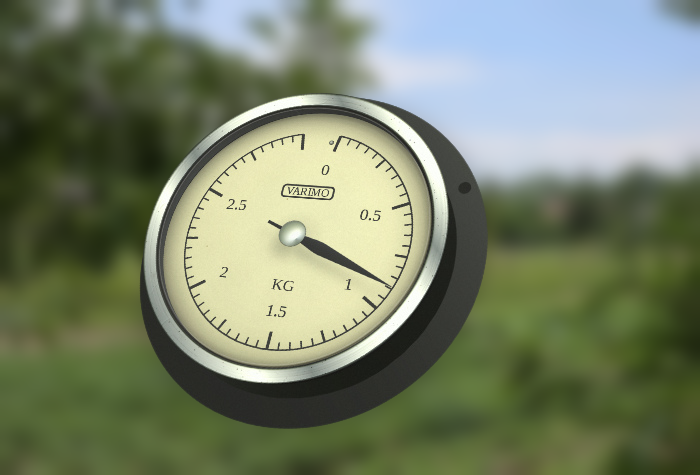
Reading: kg 0.9
